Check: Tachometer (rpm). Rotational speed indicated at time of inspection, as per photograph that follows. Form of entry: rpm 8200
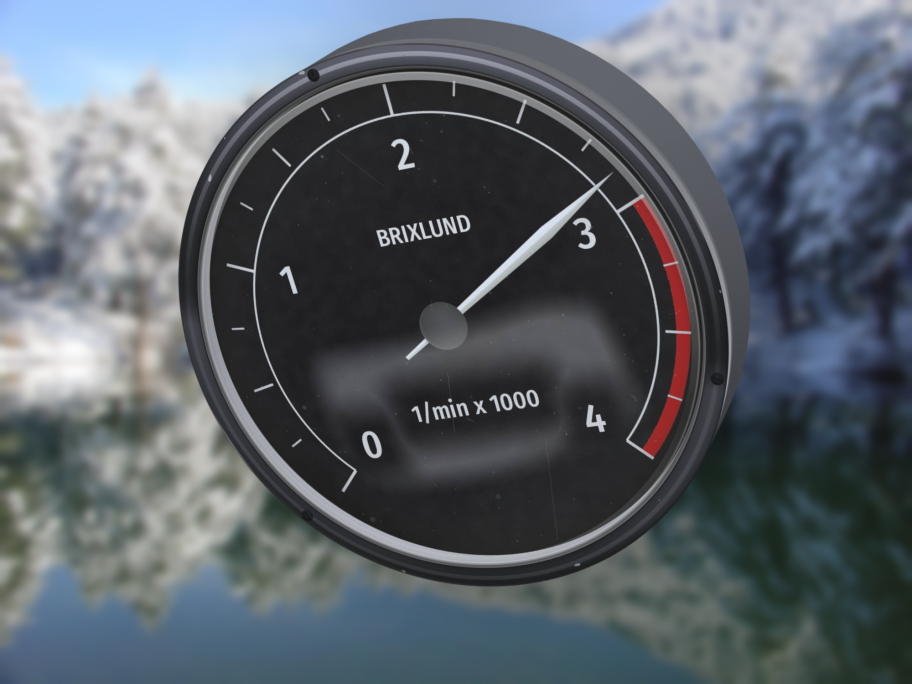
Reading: rpm 2875
